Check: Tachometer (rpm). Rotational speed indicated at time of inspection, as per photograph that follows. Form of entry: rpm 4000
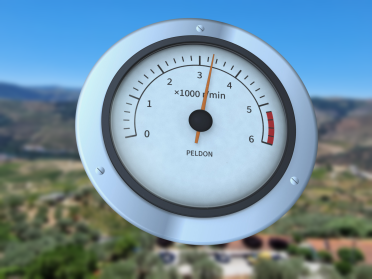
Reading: rpm 3300
